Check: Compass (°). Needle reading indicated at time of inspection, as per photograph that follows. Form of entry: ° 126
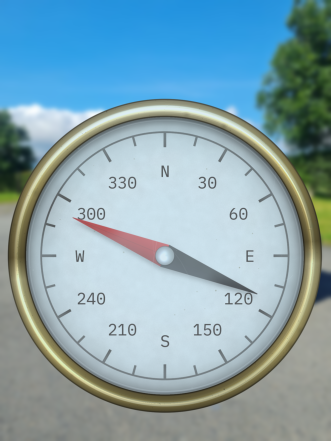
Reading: ° 292.5
